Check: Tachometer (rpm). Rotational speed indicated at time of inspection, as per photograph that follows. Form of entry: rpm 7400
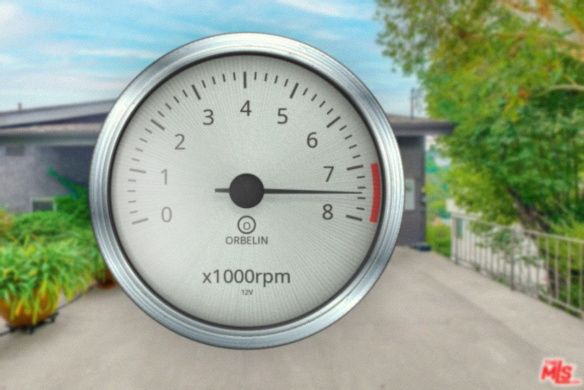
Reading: rpm 7500
